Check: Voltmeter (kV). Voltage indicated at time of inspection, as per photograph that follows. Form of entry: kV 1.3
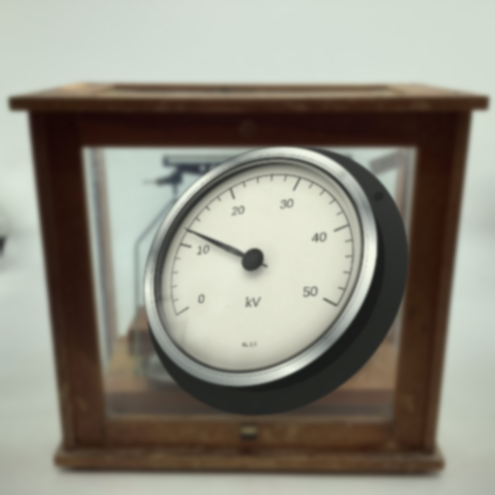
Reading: kV 12
